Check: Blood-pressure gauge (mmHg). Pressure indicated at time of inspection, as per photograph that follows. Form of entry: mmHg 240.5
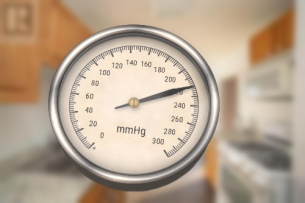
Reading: mmHg 220
